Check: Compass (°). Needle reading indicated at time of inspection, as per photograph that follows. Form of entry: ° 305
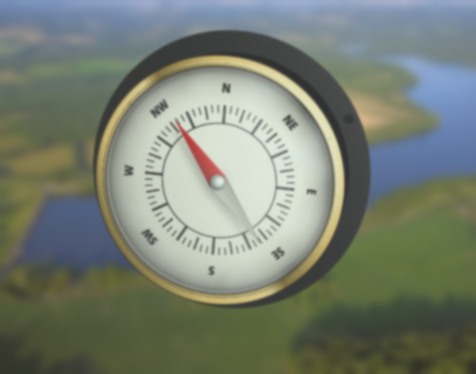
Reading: ° 320
